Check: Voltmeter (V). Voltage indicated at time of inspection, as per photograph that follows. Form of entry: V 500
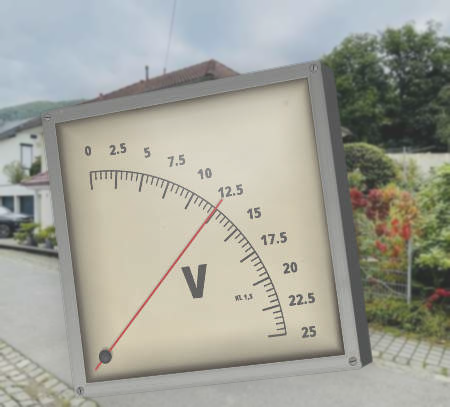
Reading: V 12.5
